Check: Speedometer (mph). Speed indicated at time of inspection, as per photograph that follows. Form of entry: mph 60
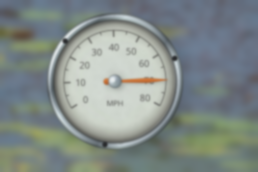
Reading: mph 70
